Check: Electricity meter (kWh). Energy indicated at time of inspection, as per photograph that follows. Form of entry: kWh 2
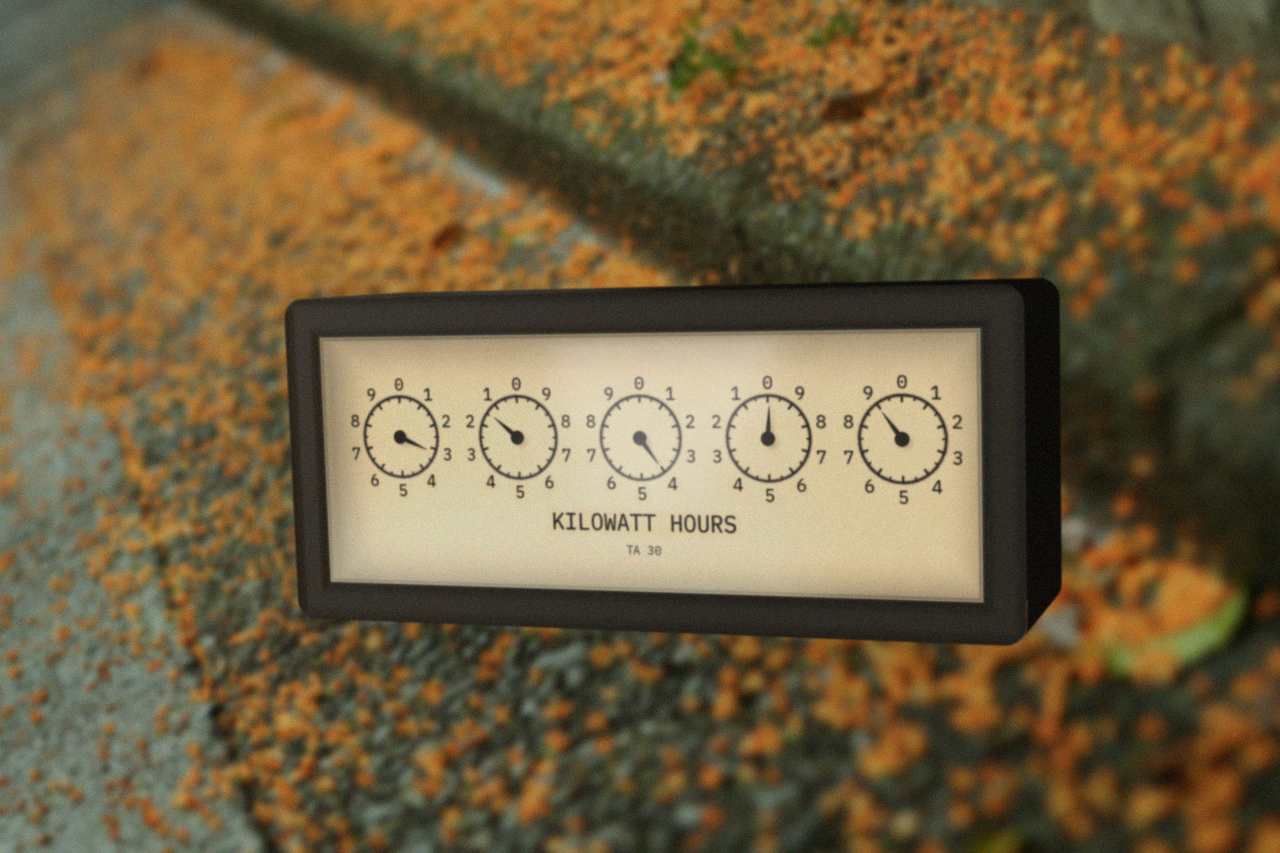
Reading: kWh 31399
